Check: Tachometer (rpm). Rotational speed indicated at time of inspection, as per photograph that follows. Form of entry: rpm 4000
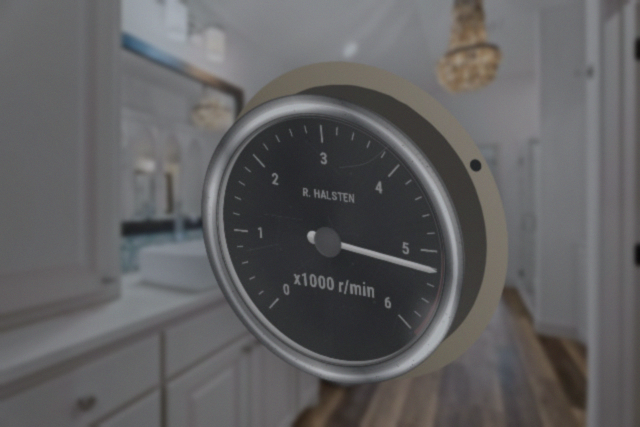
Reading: rpm 5200
